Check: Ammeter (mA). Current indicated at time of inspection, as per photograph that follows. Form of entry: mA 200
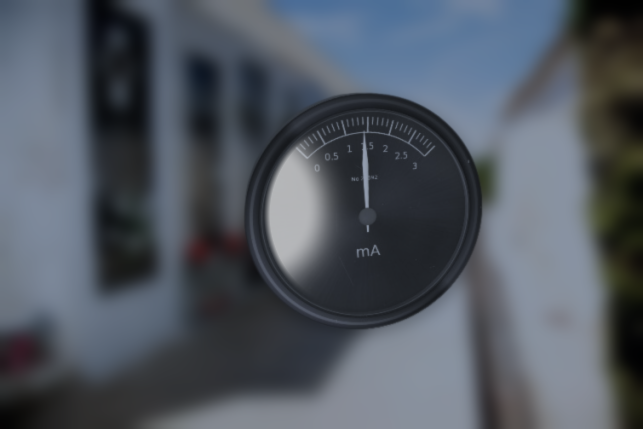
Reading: mA 1.4
